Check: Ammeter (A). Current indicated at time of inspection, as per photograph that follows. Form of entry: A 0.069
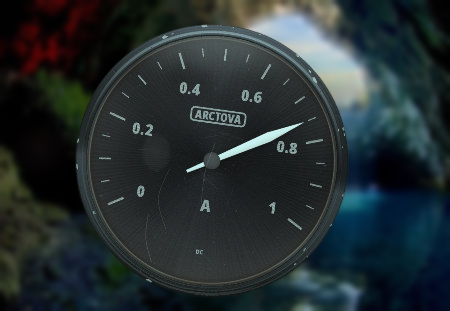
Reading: A 0.75
